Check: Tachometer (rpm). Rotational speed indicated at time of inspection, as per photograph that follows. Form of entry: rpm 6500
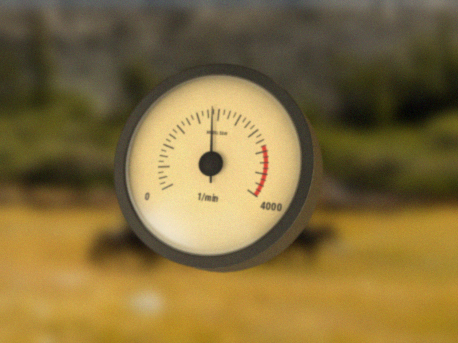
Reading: rpm 1900
